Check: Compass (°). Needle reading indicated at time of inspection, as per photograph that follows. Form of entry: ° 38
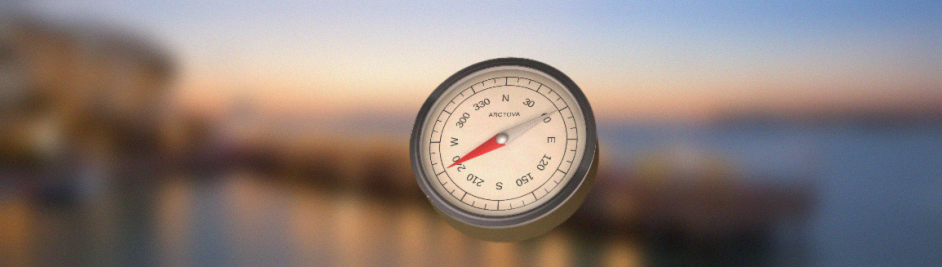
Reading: ° 240
